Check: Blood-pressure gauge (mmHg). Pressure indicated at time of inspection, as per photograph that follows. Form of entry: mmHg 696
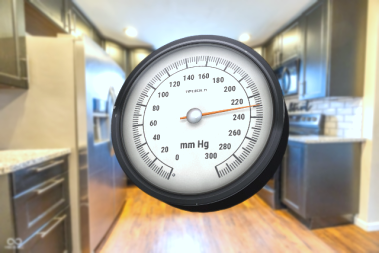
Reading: mmHg 230
